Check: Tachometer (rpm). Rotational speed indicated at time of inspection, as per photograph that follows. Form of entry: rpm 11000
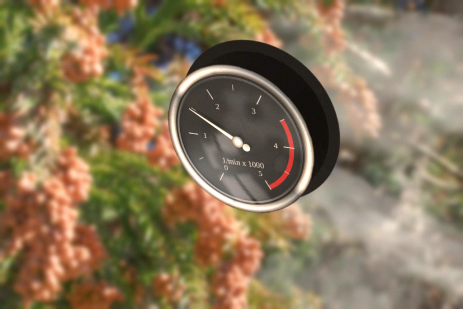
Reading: rpm 1500
